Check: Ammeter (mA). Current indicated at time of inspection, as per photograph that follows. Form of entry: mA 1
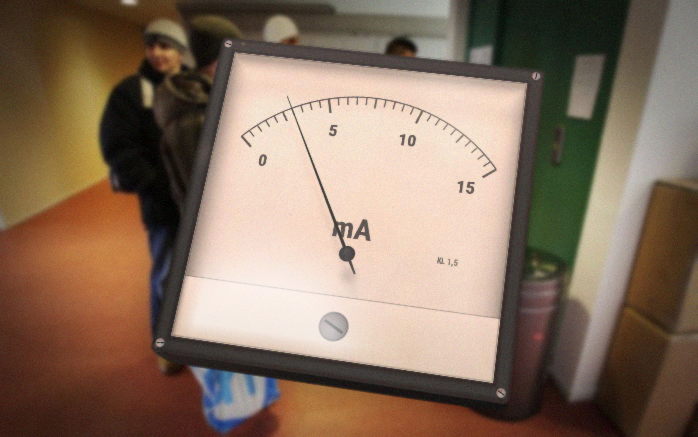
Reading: mA 3
